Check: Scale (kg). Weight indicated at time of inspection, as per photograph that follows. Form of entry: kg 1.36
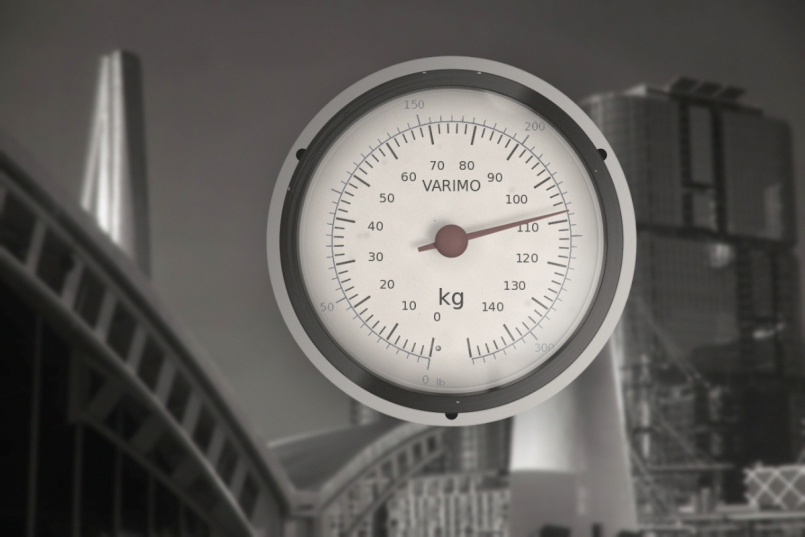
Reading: kg 108
